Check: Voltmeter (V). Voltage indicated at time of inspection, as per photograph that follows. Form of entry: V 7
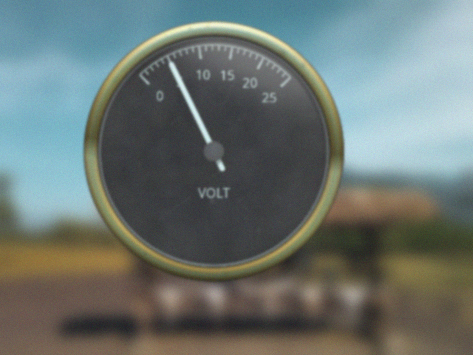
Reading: V 5
